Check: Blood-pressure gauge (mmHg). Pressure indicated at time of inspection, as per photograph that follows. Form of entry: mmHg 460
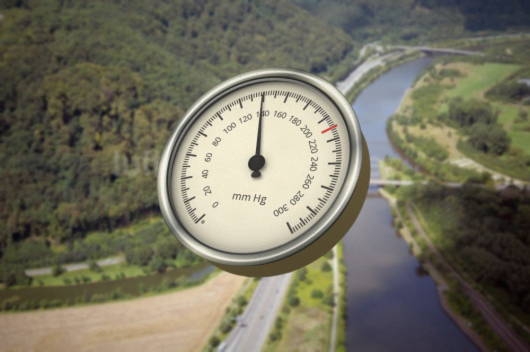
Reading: mmHg 140
